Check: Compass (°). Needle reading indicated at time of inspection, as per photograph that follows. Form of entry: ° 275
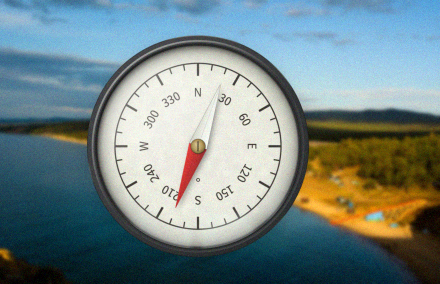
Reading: ° 200
